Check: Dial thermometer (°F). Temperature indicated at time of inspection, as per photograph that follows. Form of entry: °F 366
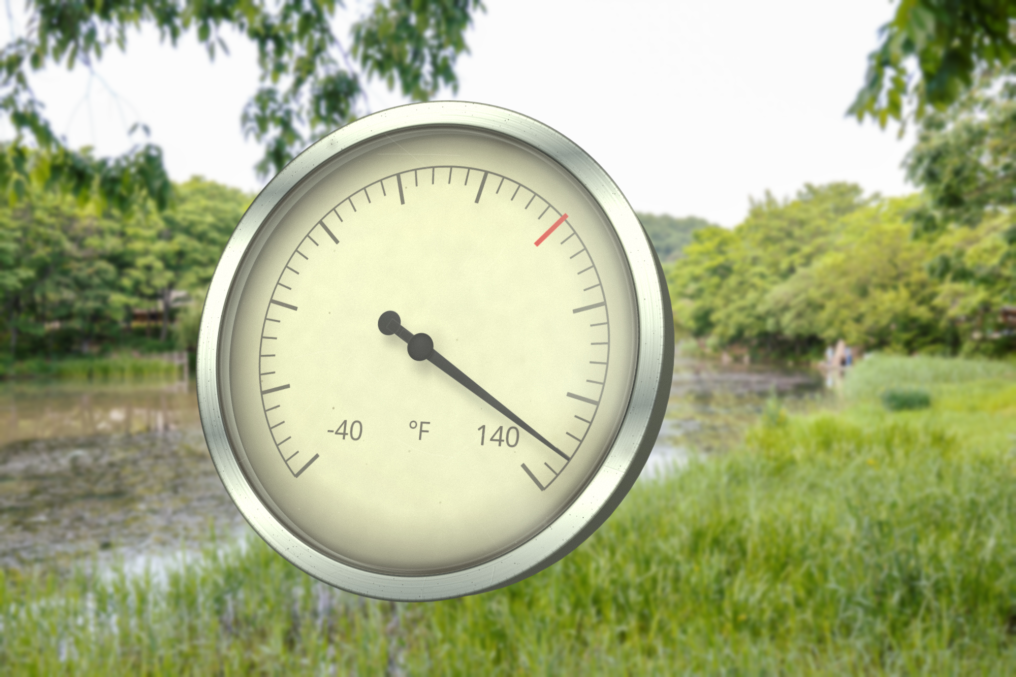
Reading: °F 132
